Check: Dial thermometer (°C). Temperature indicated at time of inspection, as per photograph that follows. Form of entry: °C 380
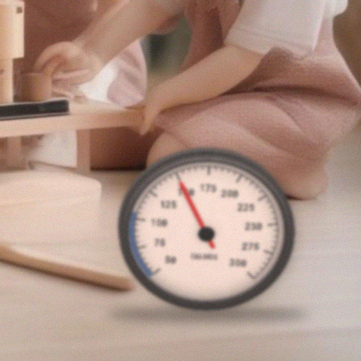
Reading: °C 150
